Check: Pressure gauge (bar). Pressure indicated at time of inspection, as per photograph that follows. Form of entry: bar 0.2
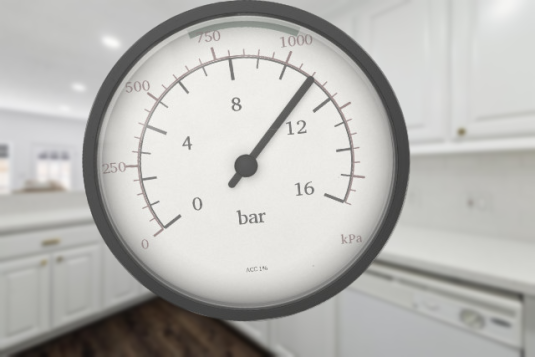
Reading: bar 11
